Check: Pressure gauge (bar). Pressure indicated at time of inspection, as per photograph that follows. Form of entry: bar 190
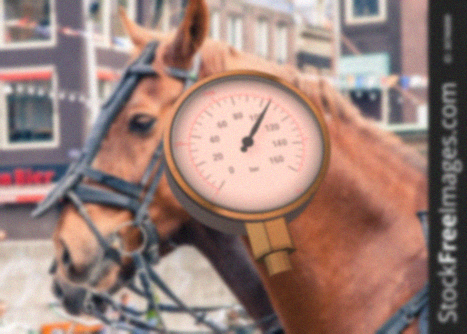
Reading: bar 105
